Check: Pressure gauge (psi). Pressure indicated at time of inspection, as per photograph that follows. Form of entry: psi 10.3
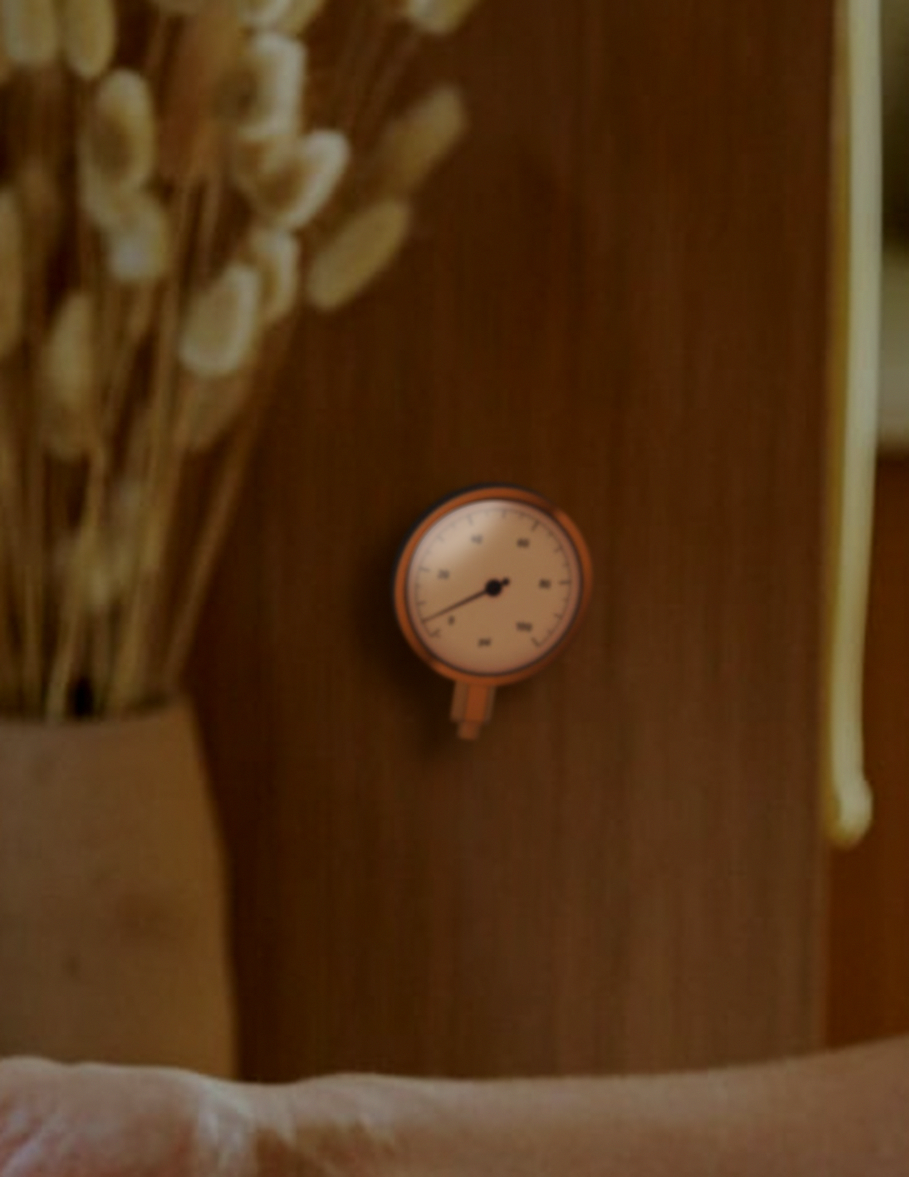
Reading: psi 5
